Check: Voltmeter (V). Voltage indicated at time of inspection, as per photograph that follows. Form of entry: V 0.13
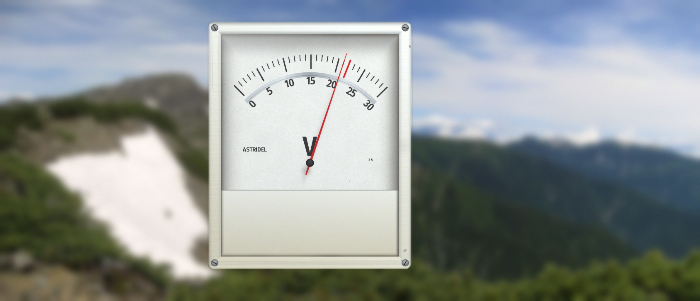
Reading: V 21
